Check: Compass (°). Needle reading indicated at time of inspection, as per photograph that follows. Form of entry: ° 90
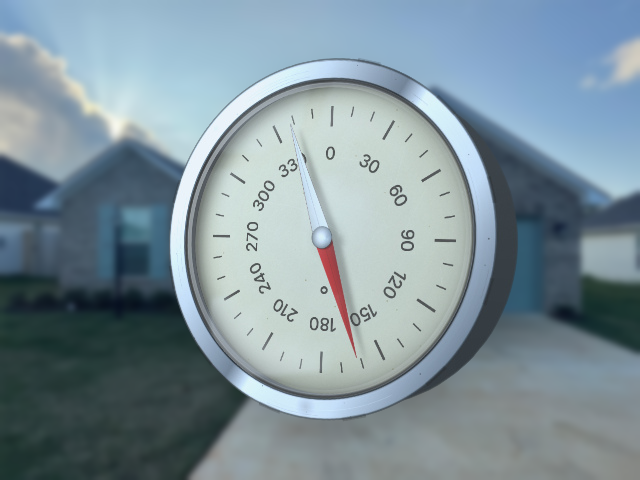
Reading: ° 160
